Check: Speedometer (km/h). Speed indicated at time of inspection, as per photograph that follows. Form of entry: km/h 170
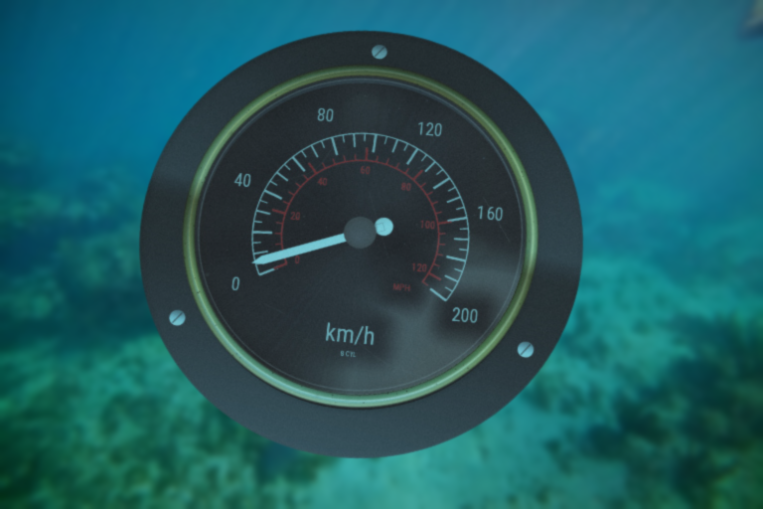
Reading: km/h 5
